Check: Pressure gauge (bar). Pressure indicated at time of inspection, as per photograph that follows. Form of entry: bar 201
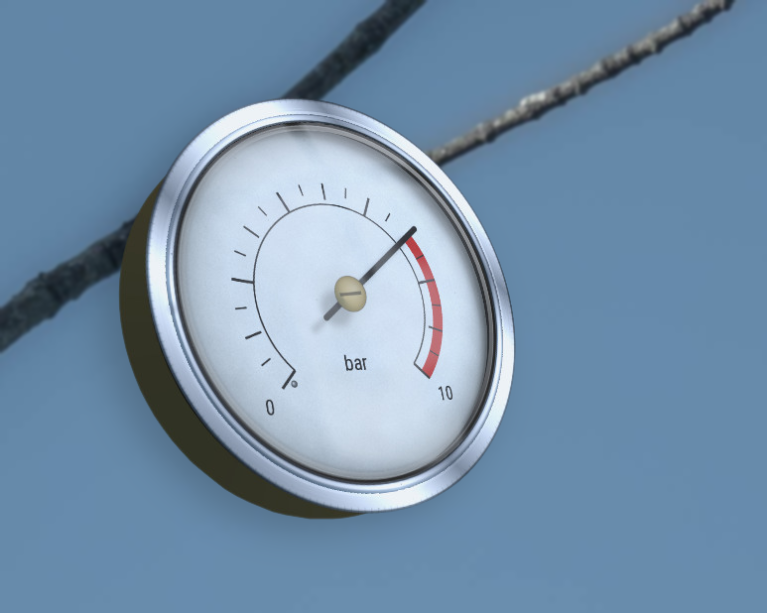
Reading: bar 7
